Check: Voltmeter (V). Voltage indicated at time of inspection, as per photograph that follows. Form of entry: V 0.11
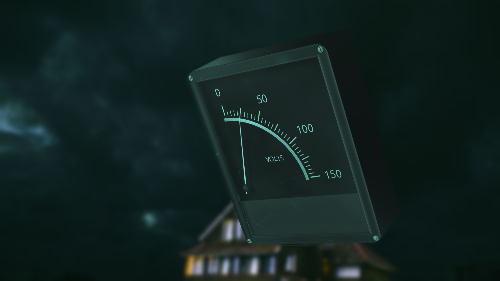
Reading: V 25
